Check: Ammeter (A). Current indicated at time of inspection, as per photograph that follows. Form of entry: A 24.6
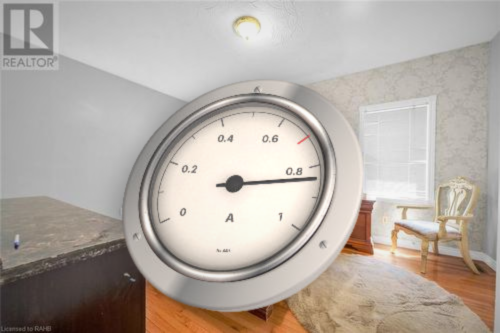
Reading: A 0.85
